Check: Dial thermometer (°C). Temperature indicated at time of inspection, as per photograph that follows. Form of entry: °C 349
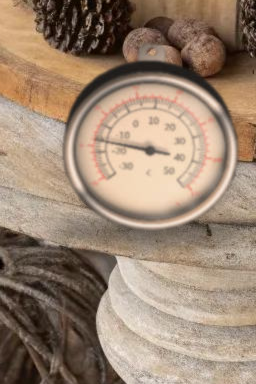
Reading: °C -15
